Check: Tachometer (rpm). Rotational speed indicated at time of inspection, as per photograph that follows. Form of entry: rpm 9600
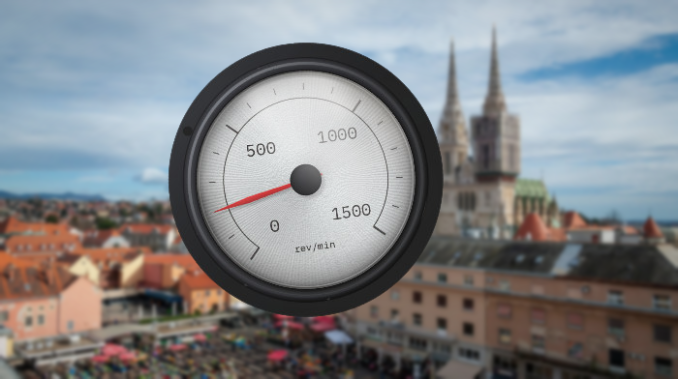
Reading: rpm 200
